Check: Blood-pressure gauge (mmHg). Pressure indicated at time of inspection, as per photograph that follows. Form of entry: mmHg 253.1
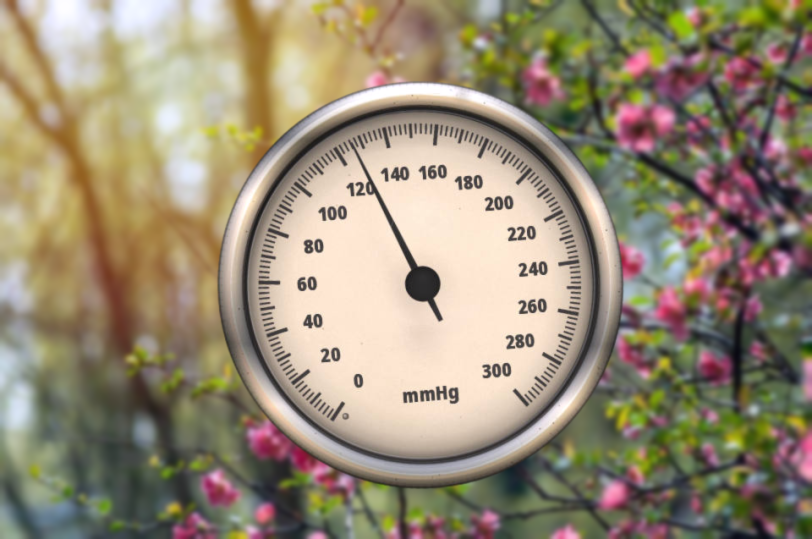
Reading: mmHg 126
